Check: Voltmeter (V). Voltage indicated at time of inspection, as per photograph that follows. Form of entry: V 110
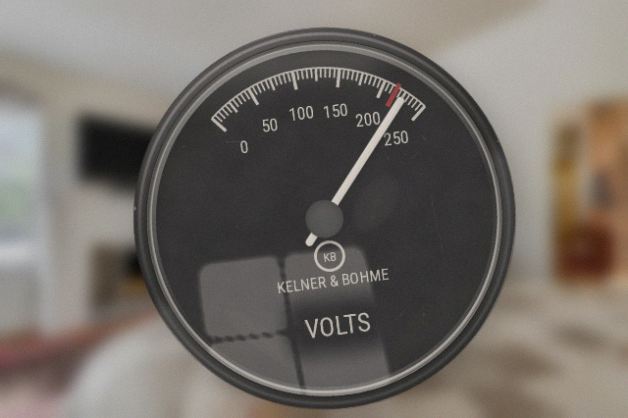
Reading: V 225
